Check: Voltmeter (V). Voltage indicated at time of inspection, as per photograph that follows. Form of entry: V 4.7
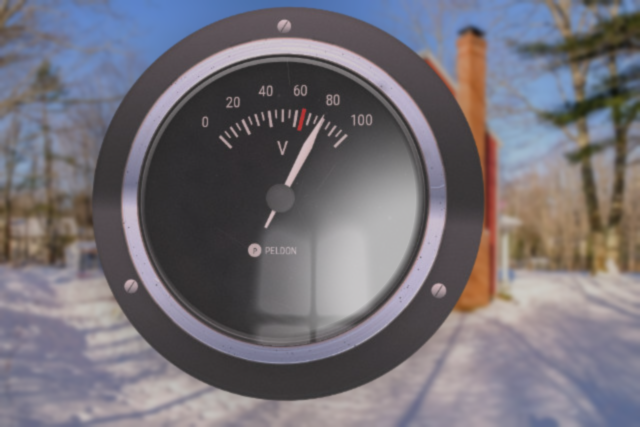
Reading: V 80
